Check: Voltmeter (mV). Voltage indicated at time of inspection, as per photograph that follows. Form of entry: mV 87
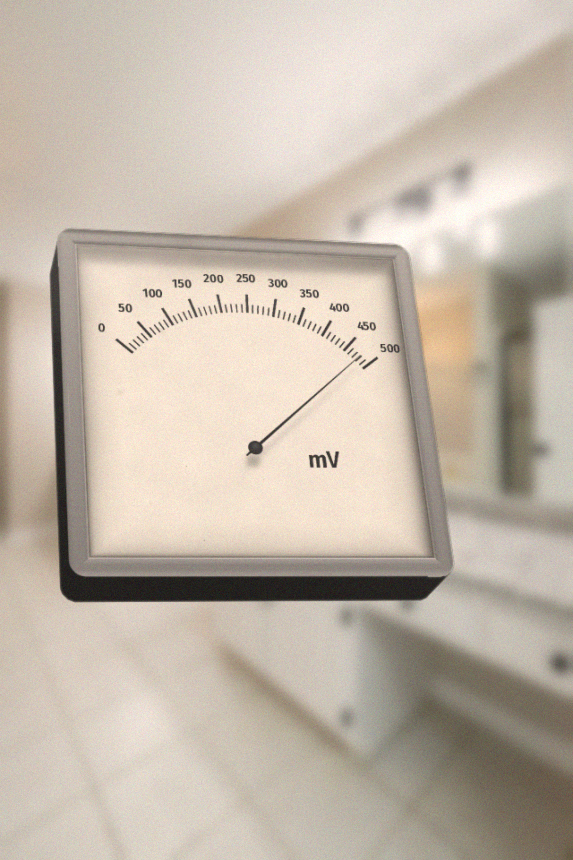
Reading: mV 480
